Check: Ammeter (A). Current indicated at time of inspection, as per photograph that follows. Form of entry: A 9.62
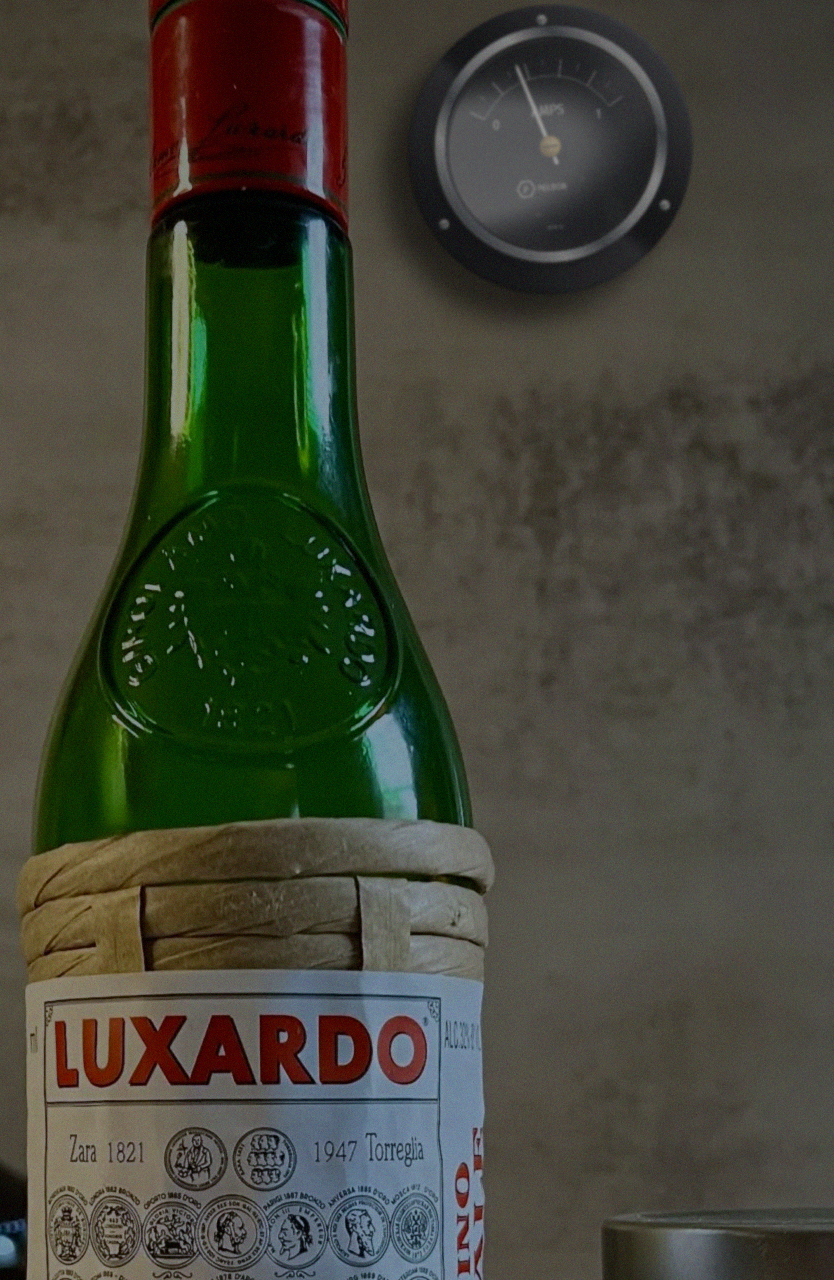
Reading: A 0.35
